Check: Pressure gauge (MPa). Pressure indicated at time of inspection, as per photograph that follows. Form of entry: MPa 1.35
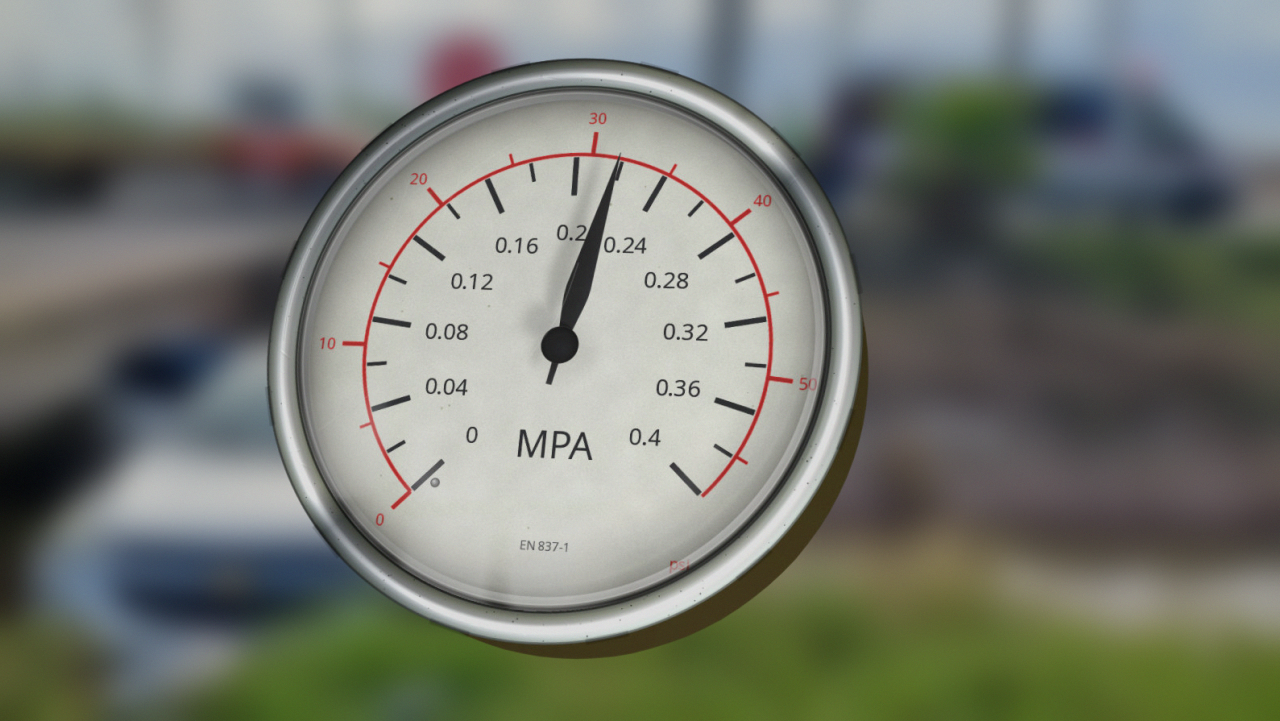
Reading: MPa 0.22
